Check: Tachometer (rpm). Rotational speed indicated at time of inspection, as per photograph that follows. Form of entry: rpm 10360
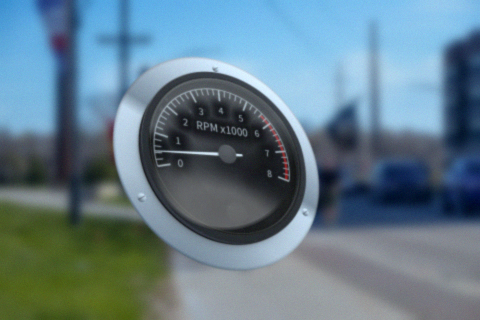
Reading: rpm 400
